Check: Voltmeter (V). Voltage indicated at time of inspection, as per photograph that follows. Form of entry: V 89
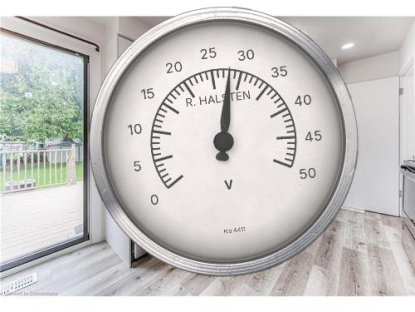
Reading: V 28
